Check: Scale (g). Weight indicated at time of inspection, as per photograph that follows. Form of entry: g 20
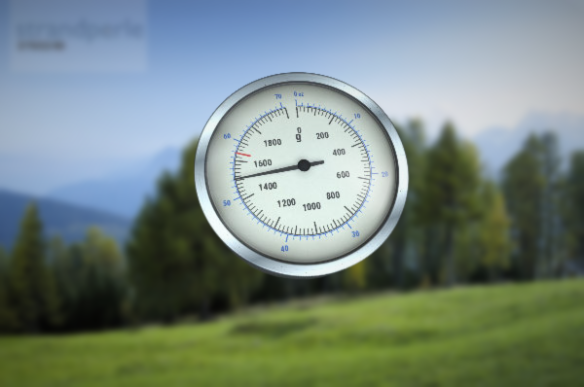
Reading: g 1500
